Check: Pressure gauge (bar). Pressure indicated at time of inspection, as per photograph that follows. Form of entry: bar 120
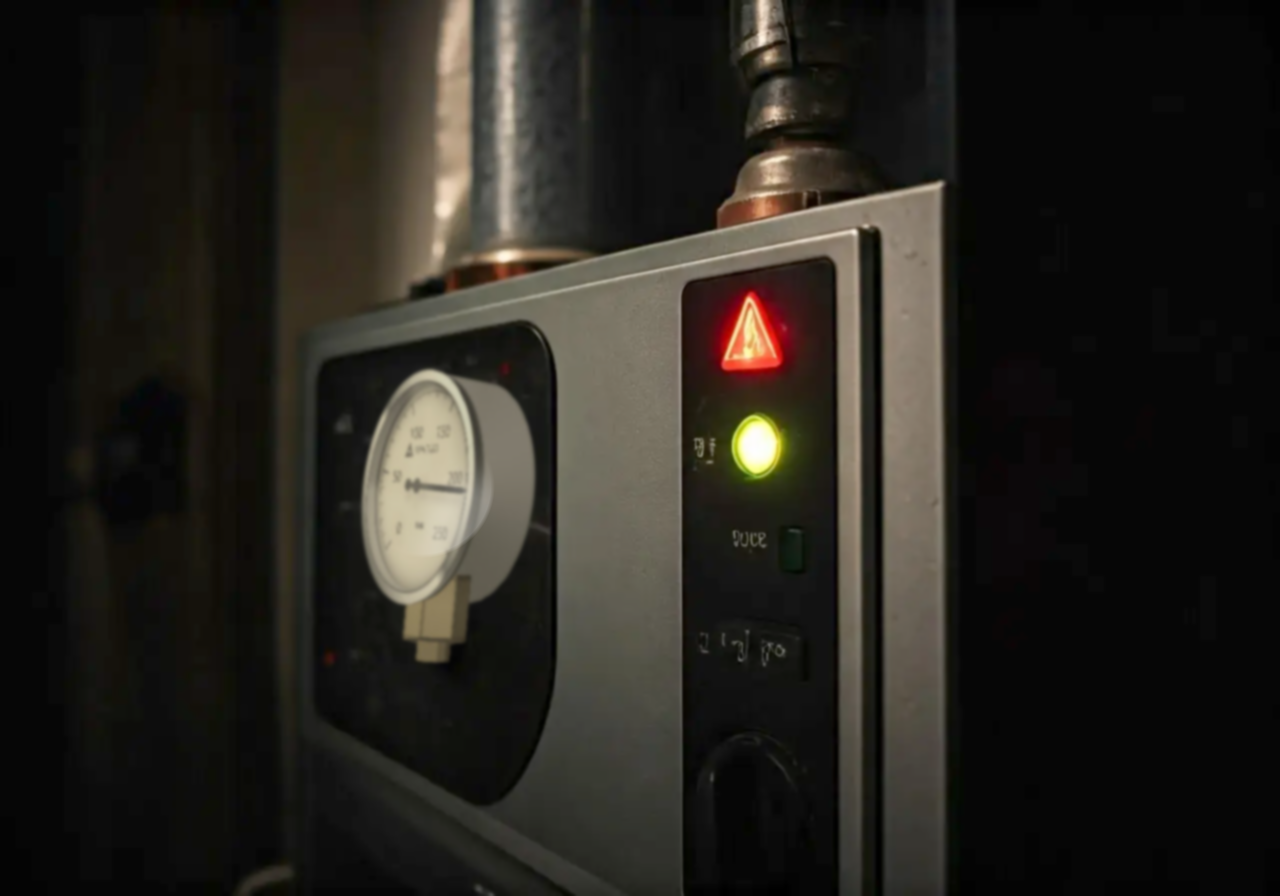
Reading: bar 210
